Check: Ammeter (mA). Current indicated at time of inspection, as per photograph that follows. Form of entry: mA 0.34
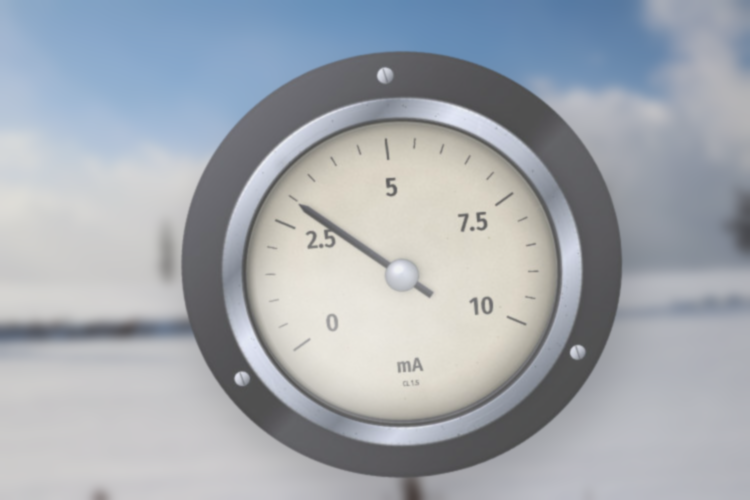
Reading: mA 3
